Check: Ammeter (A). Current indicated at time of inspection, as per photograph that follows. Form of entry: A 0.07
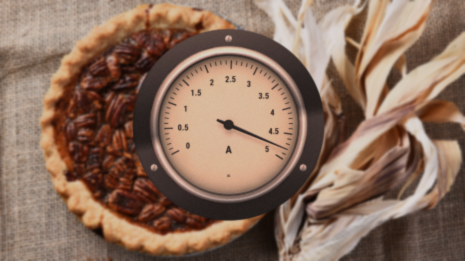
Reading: A 4.8
